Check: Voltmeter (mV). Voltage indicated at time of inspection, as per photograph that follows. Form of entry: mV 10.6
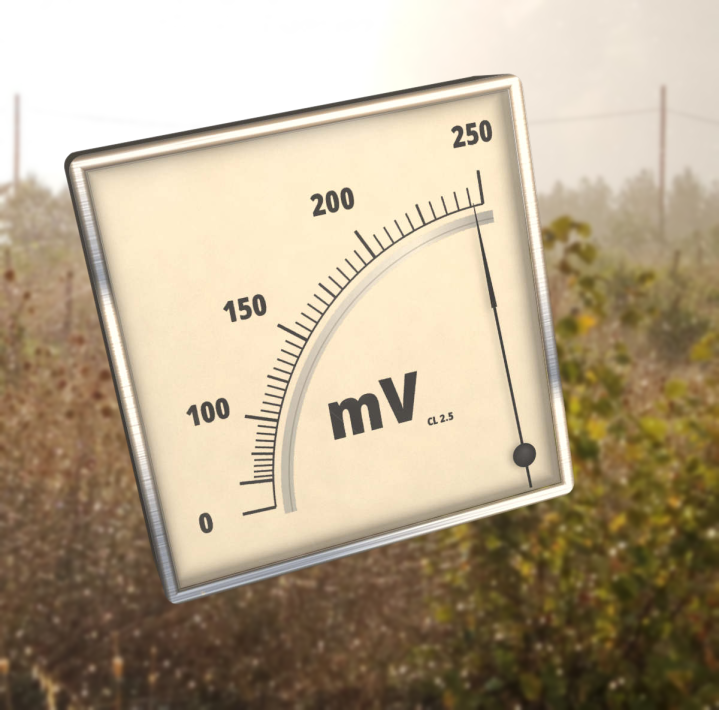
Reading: mV 245
